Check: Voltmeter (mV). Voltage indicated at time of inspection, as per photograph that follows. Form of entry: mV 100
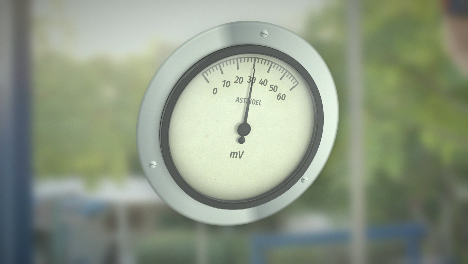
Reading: mV 30
